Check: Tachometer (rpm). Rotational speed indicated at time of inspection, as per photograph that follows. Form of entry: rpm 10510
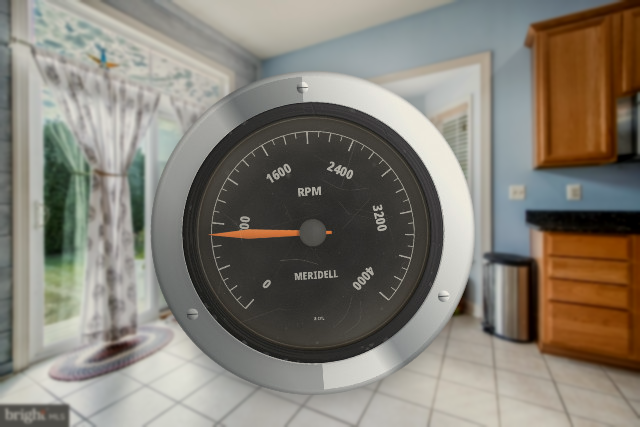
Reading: rpm 700
